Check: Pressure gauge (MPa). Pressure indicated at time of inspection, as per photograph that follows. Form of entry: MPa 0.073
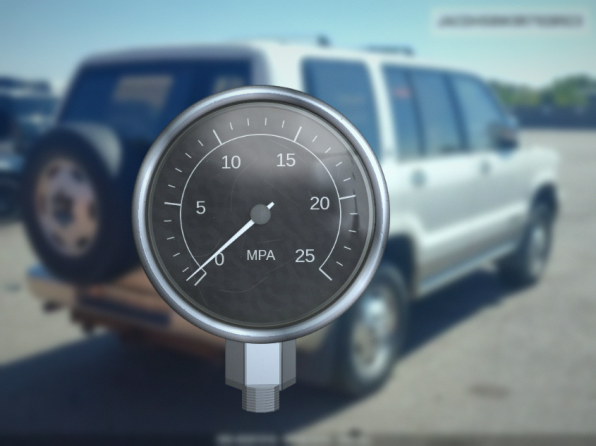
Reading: MPa 0.5
